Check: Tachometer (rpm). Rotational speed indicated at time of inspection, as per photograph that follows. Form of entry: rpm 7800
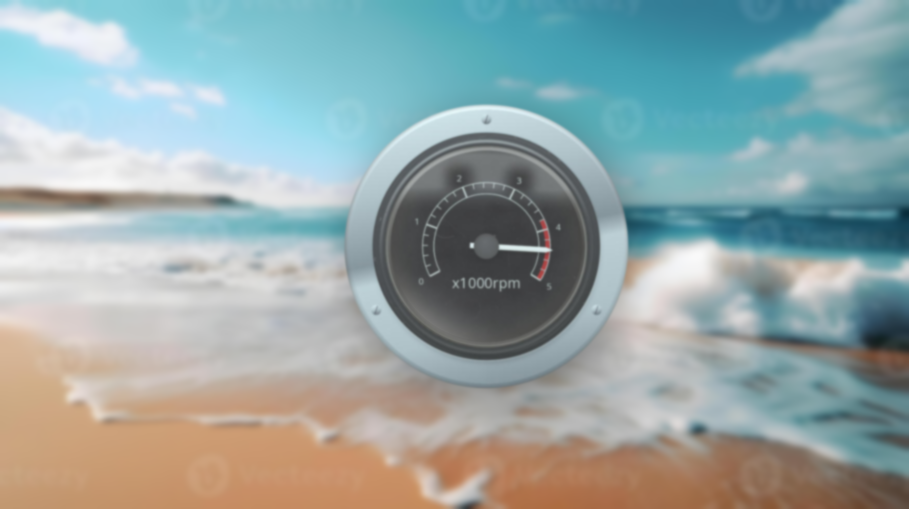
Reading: rpm 4400
